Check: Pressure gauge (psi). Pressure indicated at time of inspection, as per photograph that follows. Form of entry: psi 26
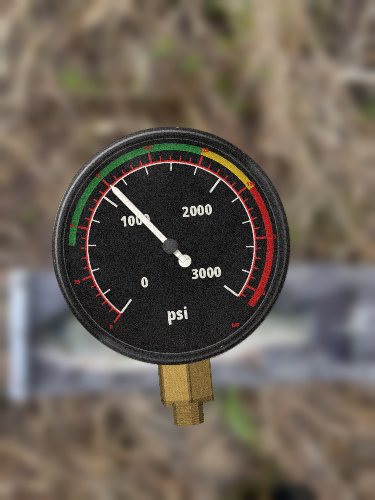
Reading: psi 1100
